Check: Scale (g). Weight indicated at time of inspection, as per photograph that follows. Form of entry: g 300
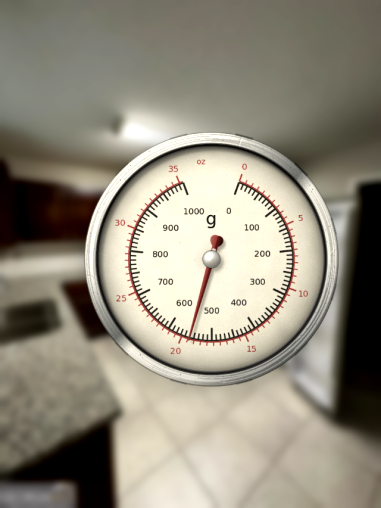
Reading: g 550
